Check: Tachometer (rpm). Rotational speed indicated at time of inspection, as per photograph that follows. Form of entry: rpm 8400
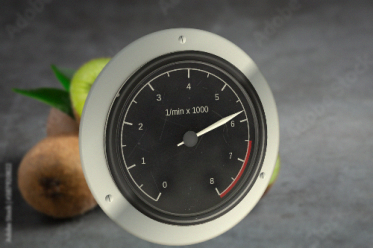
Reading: rpm 5750
